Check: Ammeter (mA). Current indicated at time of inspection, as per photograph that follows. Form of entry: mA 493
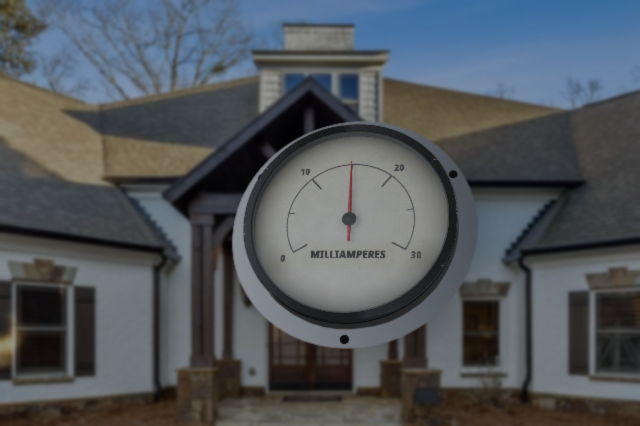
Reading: mA 15
